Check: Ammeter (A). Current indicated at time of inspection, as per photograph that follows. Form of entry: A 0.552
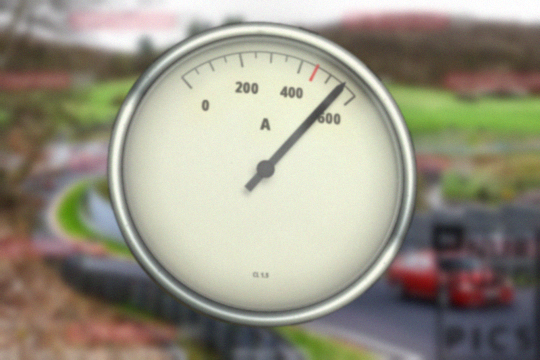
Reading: A 550
